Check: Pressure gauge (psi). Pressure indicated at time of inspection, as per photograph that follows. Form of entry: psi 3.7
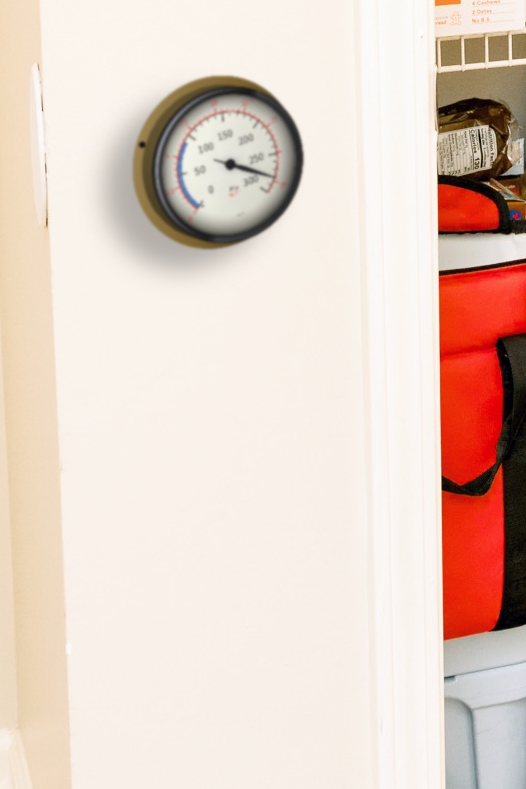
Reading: psi 280
